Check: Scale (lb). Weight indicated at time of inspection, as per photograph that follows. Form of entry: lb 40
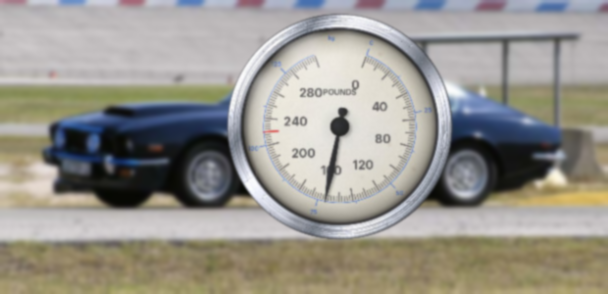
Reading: lb 160
